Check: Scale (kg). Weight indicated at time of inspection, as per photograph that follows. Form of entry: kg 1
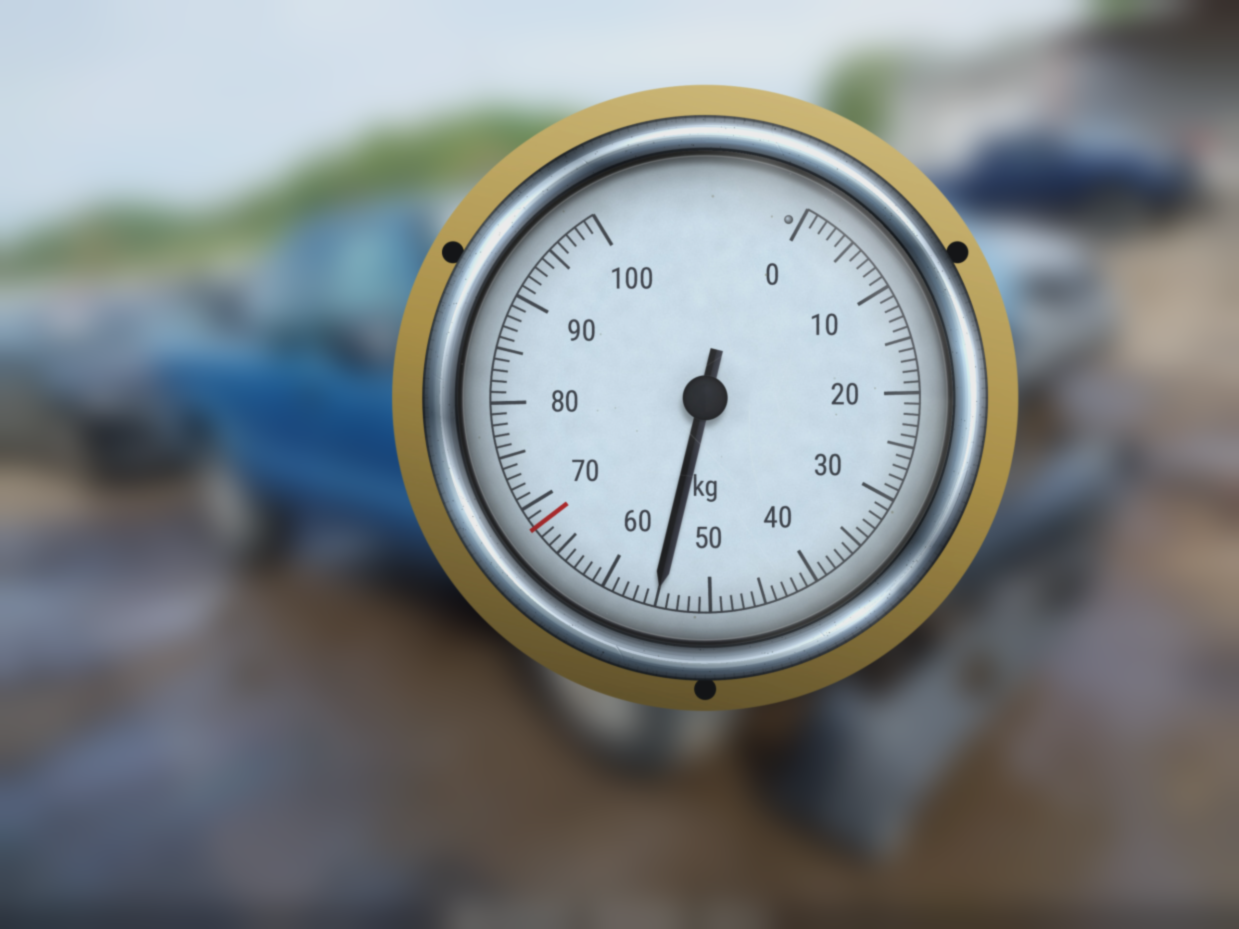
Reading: kg 55
